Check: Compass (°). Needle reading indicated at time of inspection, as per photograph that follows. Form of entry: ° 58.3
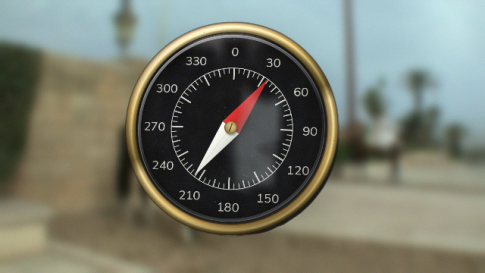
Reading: ° 35
